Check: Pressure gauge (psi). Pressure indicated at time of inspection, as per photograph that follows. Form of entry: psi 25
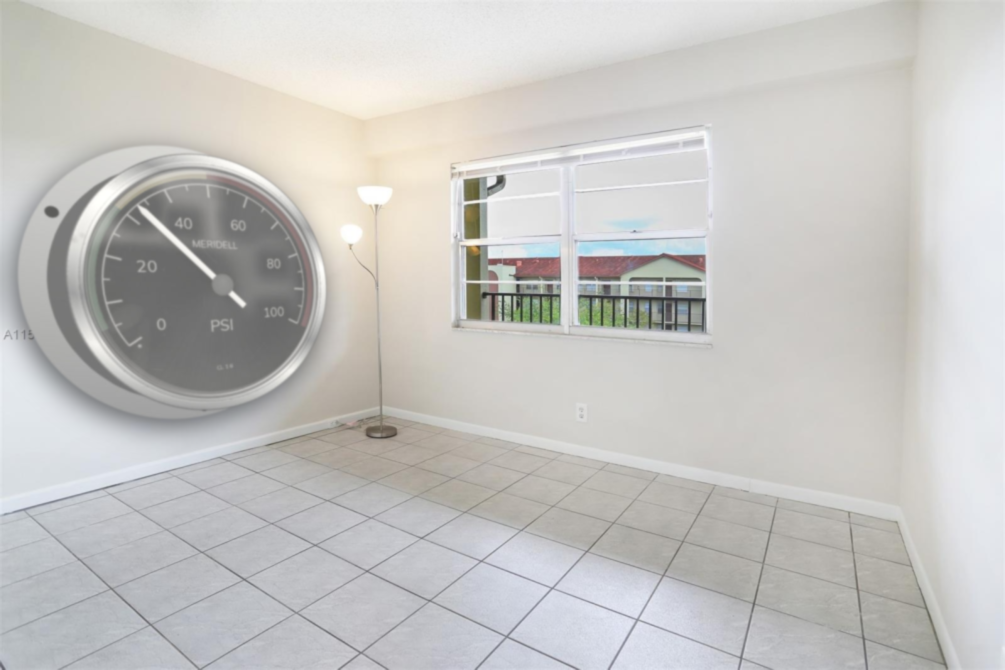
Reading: psi 32.5
